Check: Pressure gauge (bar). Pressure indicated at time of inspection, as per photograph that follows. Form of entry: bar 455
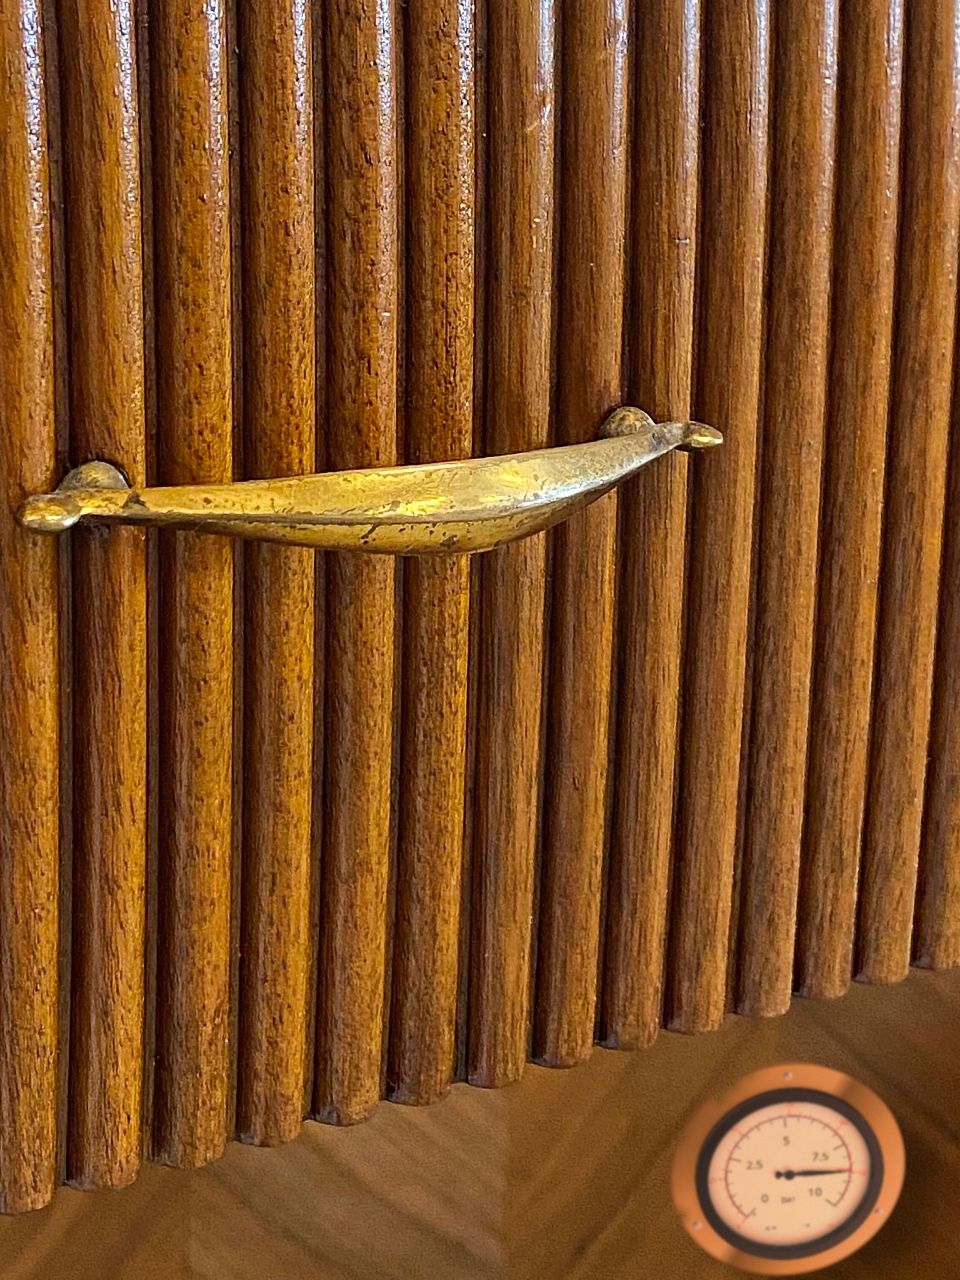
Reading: bar 8.5
